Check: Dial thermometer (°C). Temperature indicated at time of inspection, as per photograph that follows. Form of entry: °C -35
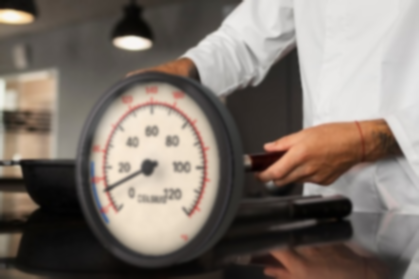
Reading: °C 10
